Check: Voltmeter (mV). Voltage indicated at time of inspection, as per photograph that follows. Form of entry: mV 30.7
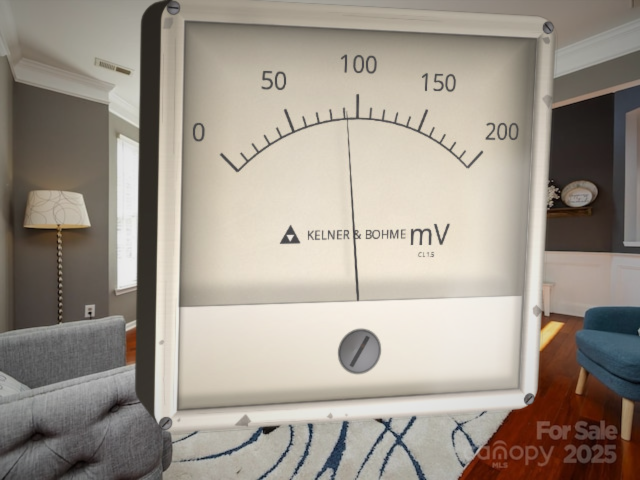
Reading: mV 90
